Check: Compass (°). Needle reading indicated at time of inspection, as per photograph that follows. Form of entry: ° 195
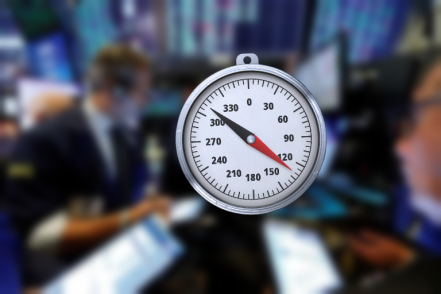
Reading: ° 130
